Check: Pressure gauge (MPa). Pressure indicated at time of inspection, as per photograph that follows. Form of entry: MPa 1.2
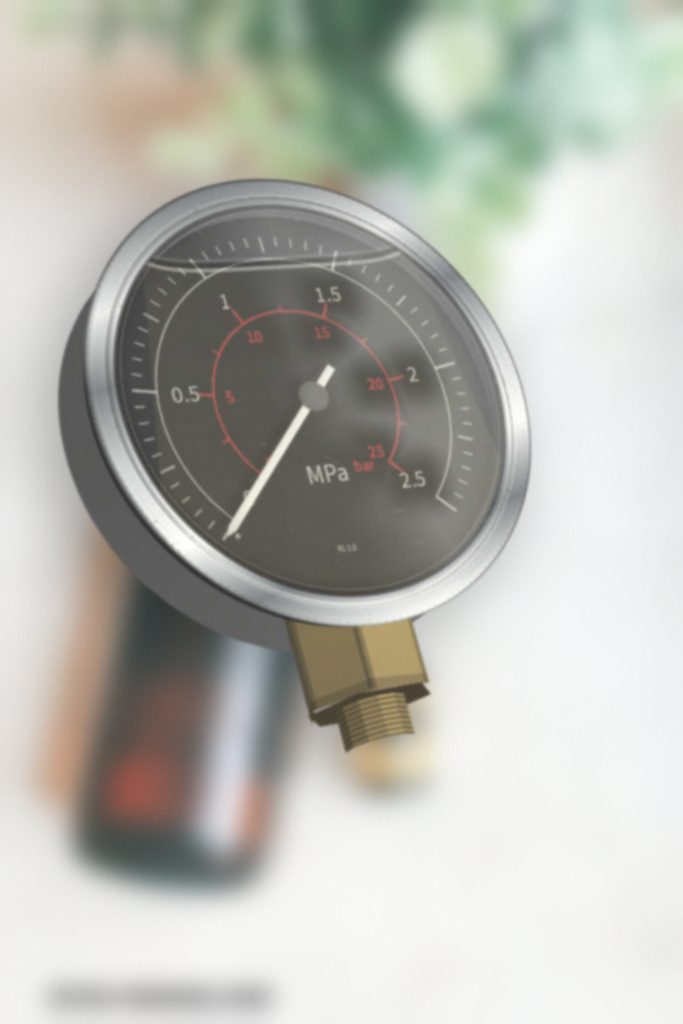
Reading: MPa 0
